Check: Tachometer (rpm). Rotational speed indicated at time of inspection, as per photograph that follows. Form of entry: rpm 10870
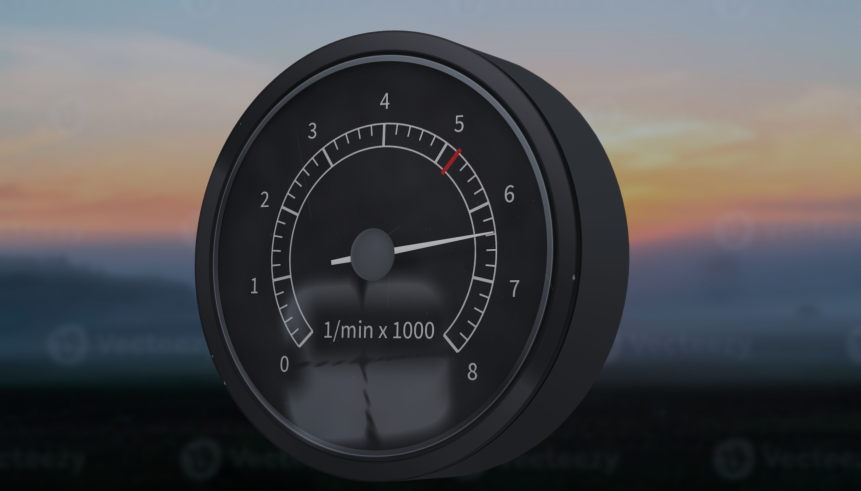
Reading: rpm 6400
